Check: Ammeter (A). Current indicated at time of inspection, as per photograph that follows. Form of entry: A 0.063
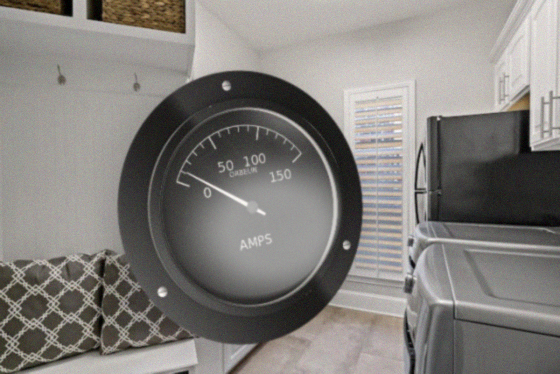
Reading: A 10
